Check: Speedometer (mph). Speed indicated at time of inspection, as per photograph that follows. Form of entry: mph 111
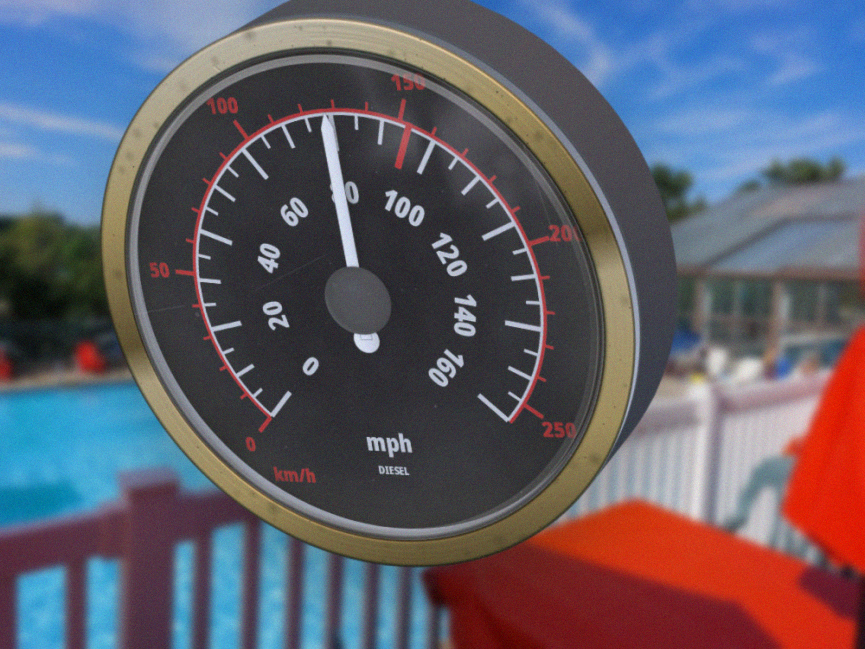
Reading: mph 80
